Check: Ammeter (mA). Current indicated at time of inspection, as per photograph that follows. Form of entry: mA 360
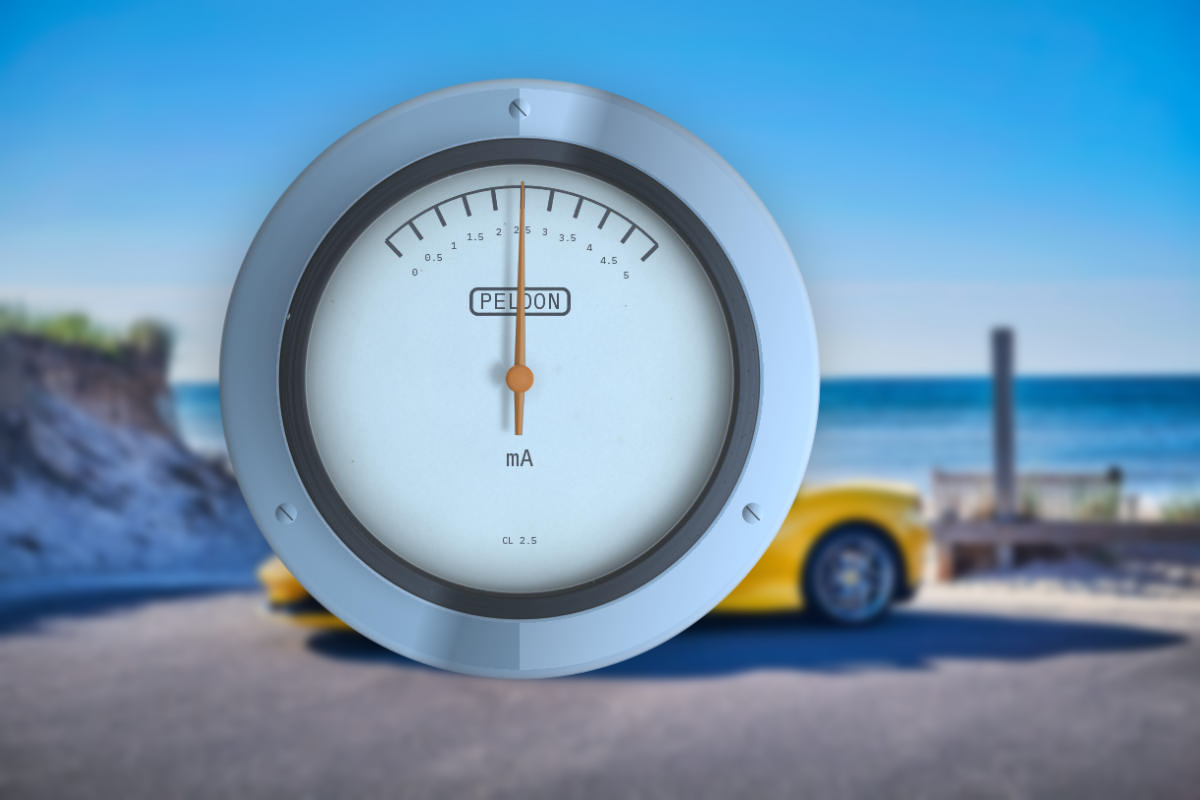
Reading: mA 2.5
